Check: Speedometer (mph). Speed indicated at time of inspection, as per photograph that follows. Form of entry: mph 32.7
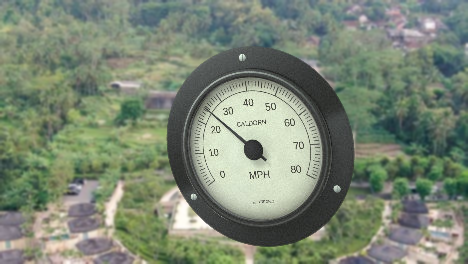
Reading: mph 25
